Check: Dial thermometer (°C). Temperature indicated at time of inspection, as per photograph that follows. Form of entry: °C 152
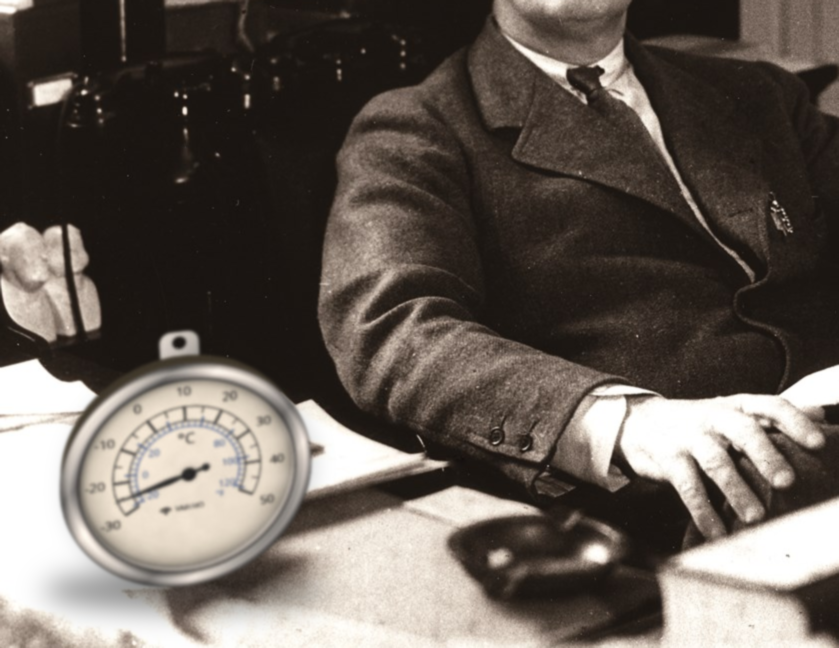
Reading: °C -25
